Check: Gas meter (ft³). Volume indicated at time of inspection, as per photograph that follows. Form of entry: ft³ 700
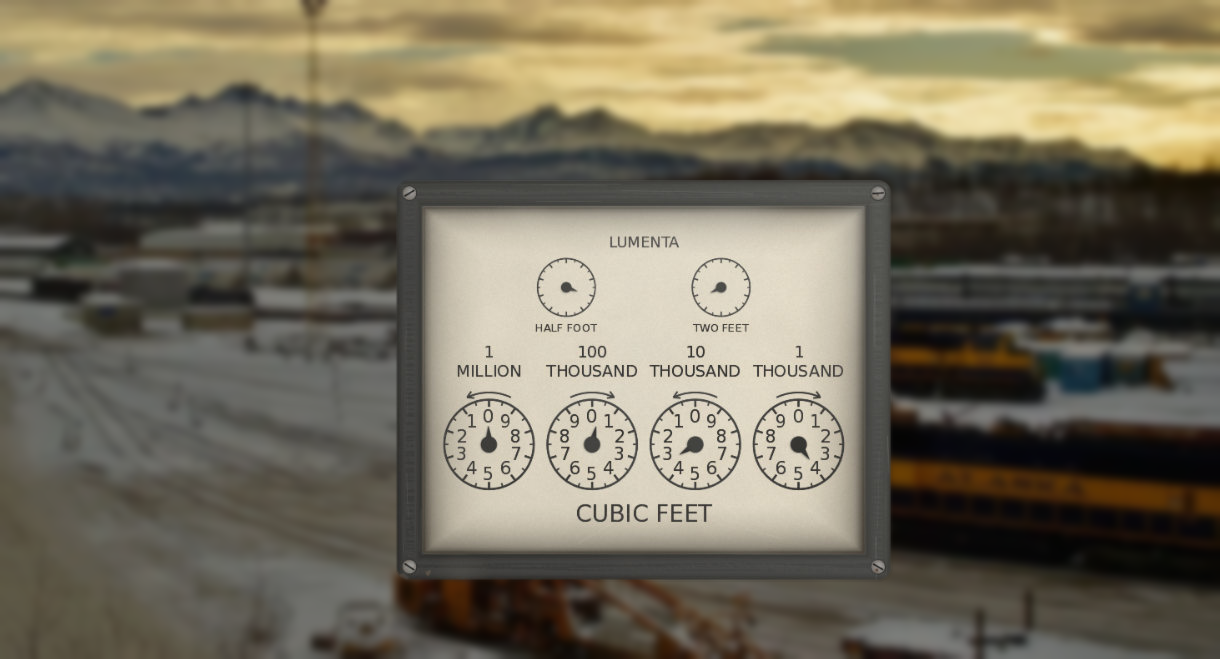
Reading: ft³ 3400
